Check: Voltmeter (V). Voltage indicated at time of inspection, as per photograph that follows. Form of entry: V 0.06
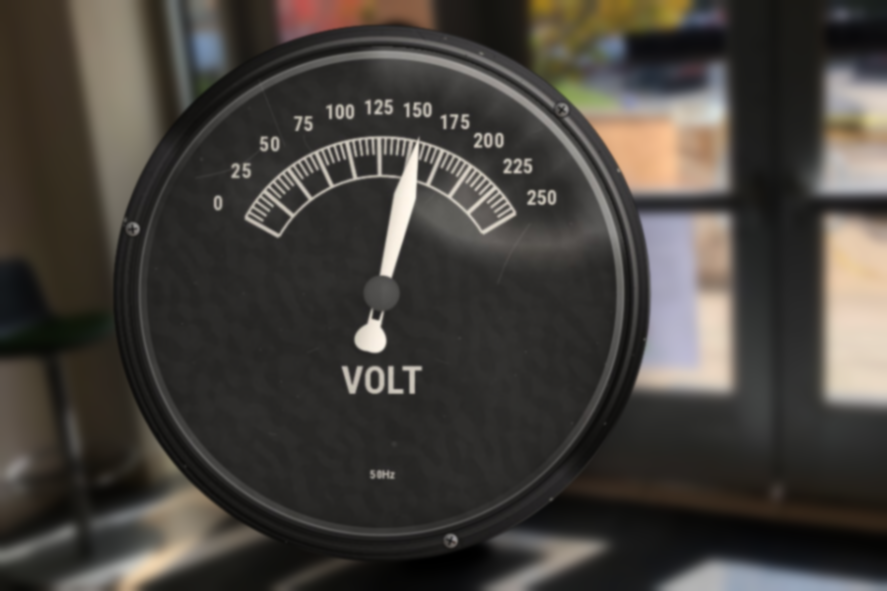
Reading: V 155
